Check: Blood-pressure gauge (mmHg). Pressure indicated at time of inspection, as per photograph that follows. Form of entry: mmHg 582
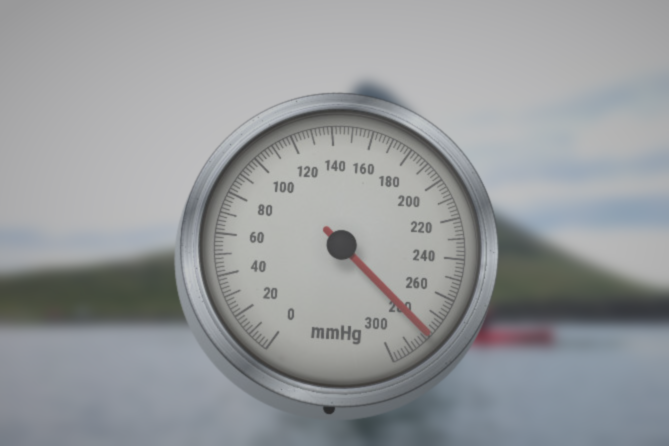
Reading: mmHg 280
